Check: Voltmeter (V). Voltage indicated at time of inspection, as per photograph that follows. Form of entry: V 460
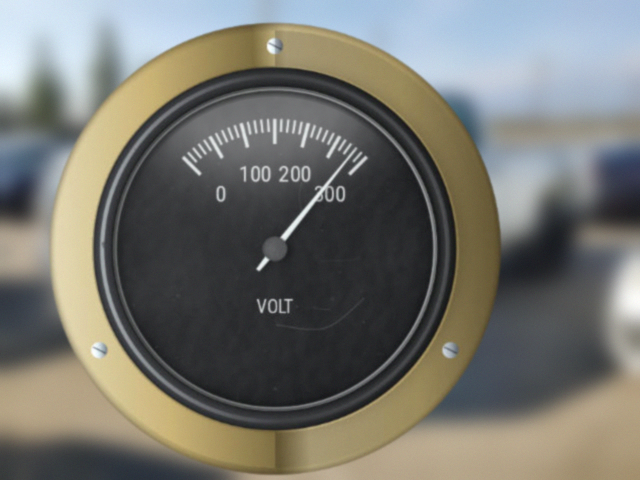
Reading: V 280
